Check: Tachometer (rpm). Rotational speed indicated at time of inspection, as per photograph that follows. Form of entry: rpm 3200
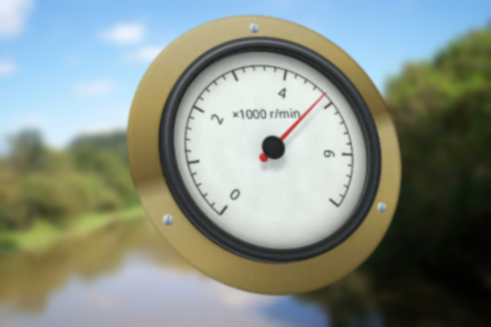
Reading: rpm 4800
